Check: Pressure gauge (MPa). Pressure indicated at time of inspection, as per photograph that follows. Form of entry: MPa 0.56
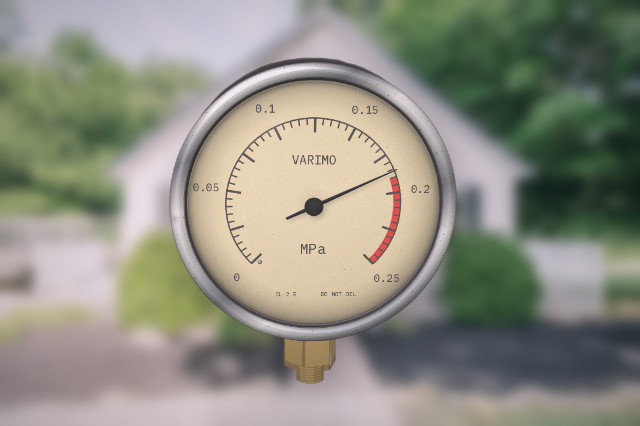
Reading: MPa 0.185
